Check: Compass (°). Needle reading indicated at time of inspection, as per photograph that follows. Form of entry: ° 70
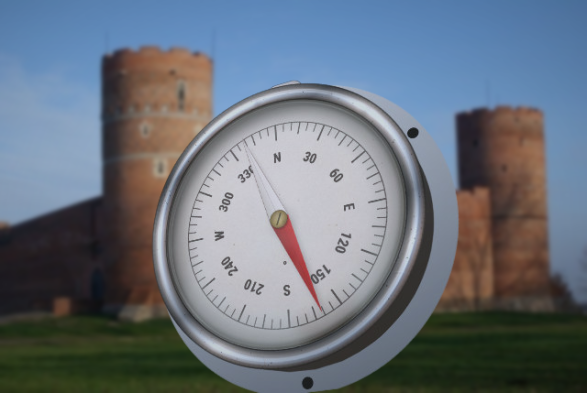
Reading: ° 160
